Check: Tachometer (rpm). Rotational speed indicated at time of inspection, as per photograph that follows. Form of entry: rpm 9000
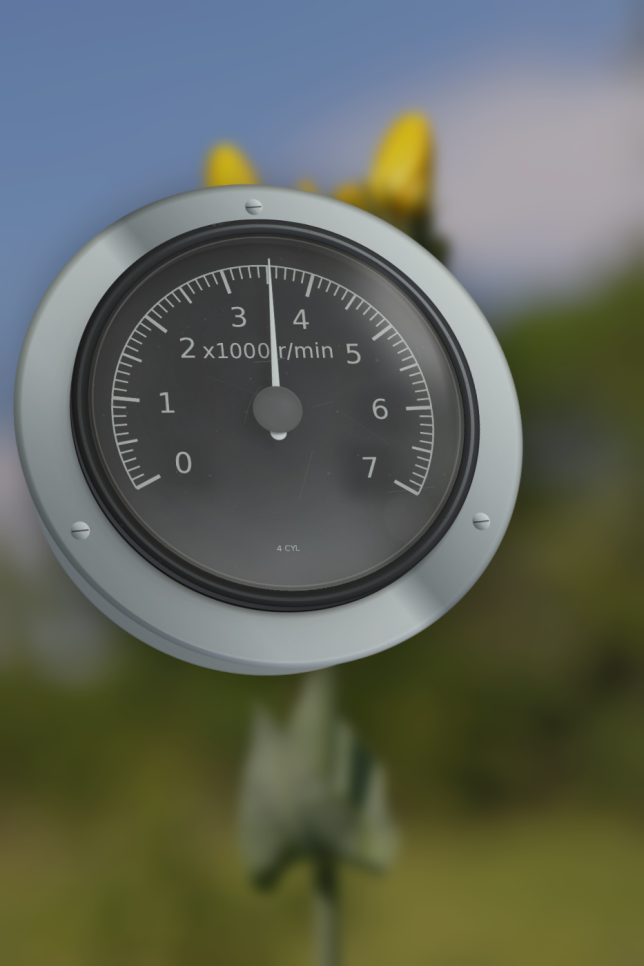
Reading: rpm 3500
